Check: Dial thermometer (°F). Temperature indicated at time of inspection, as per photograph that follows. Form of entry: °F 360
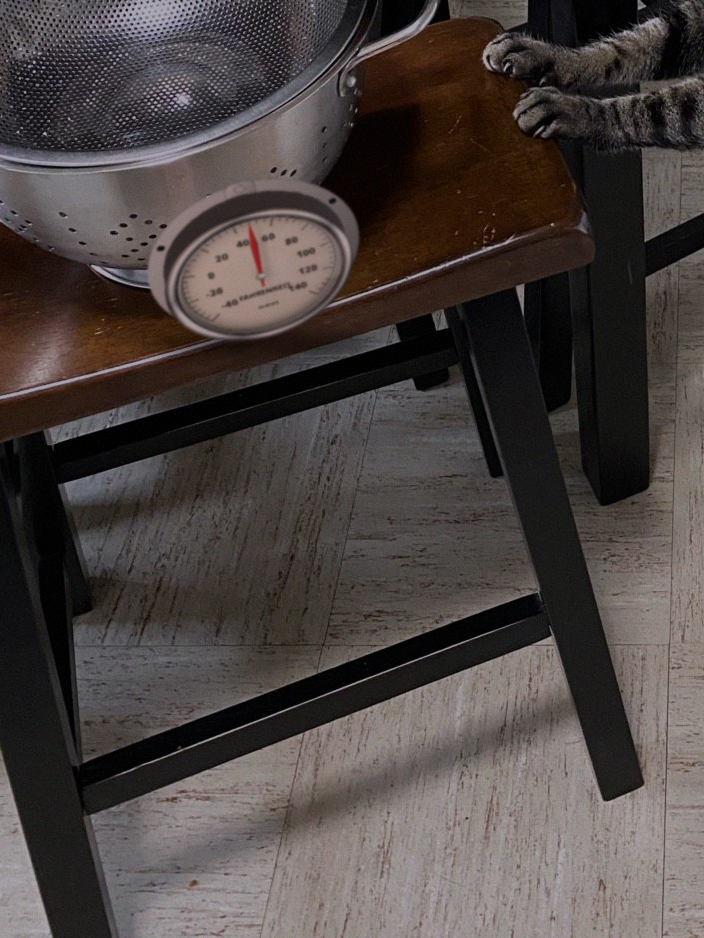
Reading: °F 48
